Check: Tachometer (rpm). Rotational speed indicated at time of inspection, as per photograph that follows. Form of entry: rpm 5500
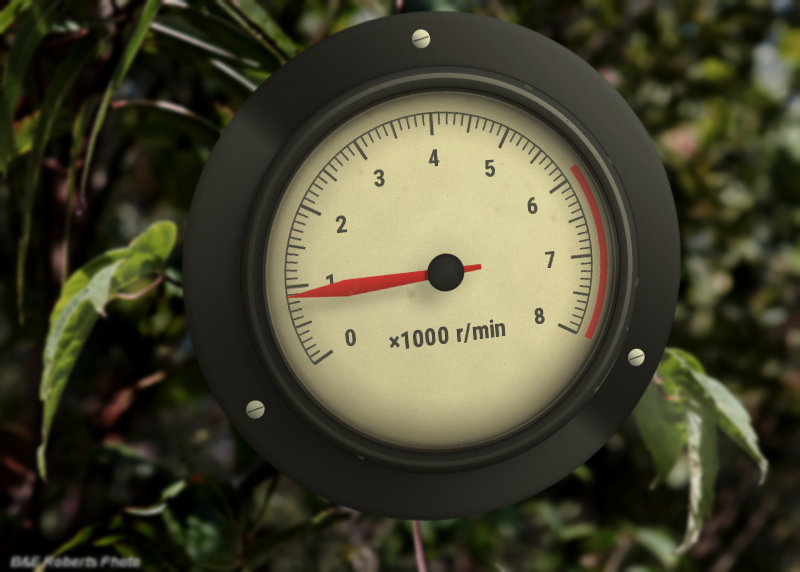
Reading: rpm 900
